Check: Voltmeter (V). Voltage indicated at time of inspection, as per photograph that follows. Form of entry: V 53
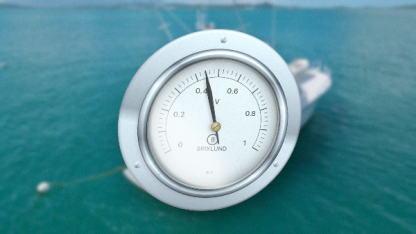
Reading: V 0.44
